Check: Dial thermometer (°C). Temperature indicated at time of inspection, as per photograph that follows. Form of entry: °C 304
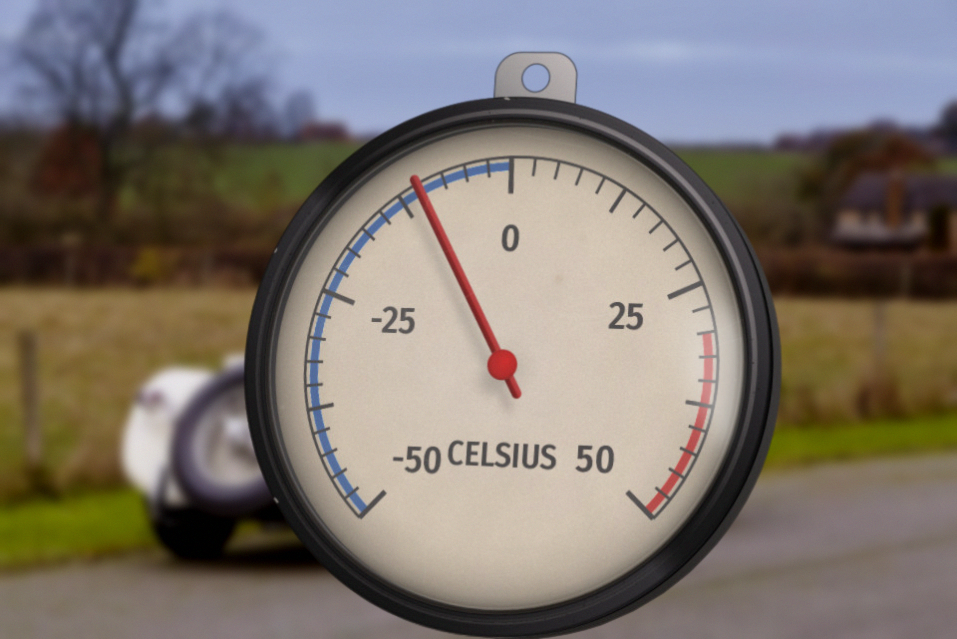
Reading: °C -10
